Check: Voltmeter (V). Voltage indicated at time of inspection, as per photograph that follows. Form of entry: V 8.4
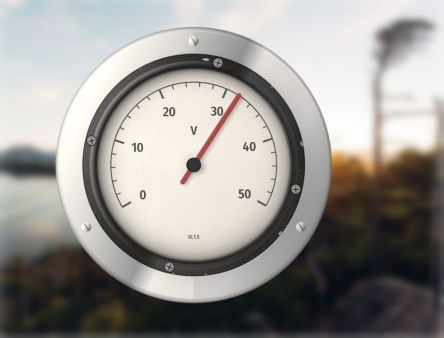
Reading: V 32
